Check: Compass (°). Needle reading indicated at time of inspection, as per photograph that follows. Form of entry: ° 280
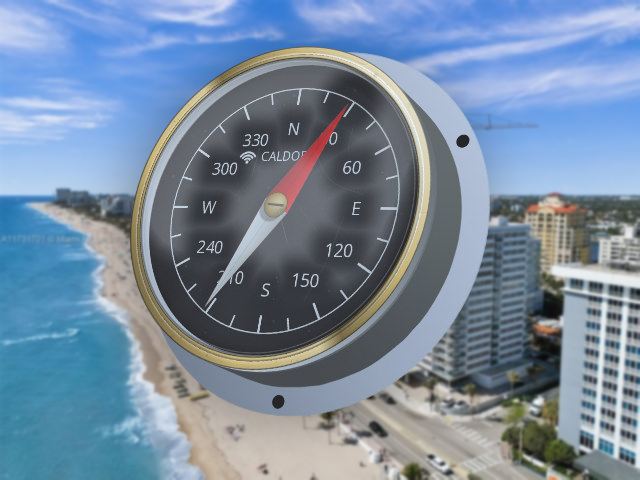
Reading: ° 30
